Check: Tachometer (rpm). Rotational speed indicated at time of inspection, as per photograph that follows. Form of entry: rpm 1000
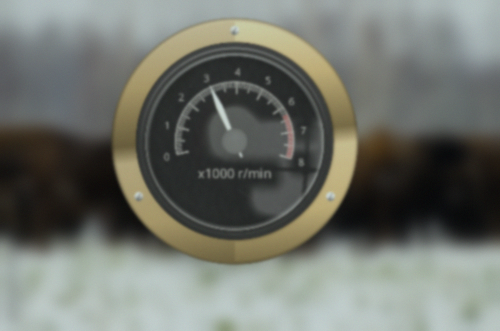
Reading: rpm 3000
